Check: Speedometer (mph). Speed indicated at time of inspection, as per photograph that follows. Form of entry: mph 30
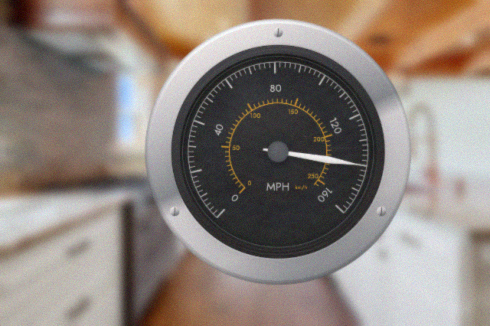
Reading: mph 140
